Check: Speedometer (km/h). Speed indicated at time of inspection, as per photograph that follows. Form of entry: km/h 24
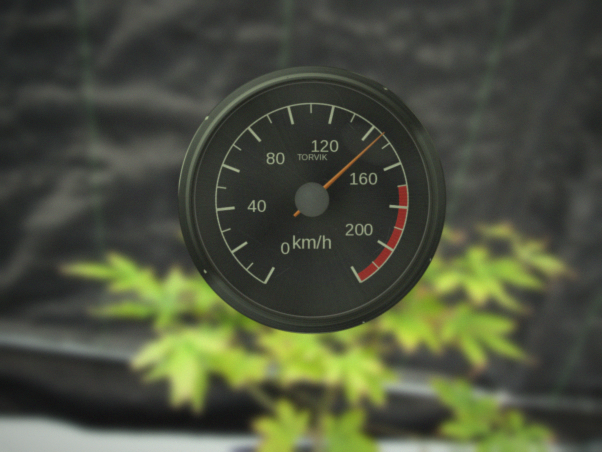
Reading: km/h 145
